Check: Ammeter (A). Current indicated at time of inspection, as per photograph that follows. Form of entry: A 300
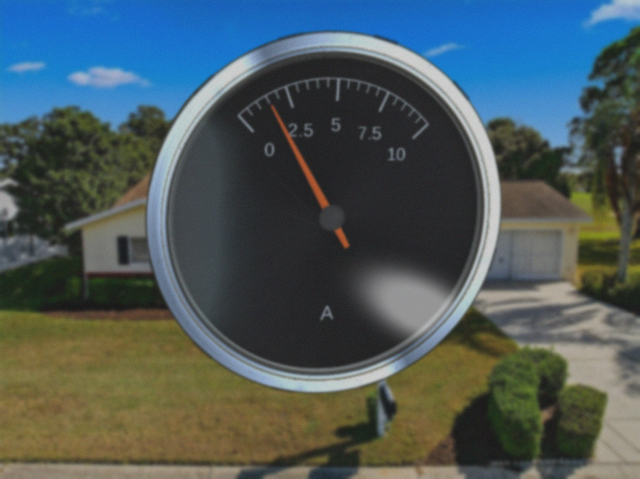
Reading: A 1.5
